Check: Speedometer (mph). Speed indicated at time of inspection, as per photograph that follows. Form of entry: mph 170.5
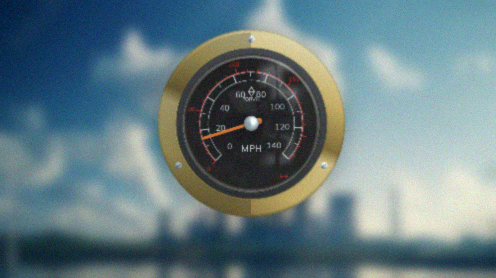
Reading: mph 15
